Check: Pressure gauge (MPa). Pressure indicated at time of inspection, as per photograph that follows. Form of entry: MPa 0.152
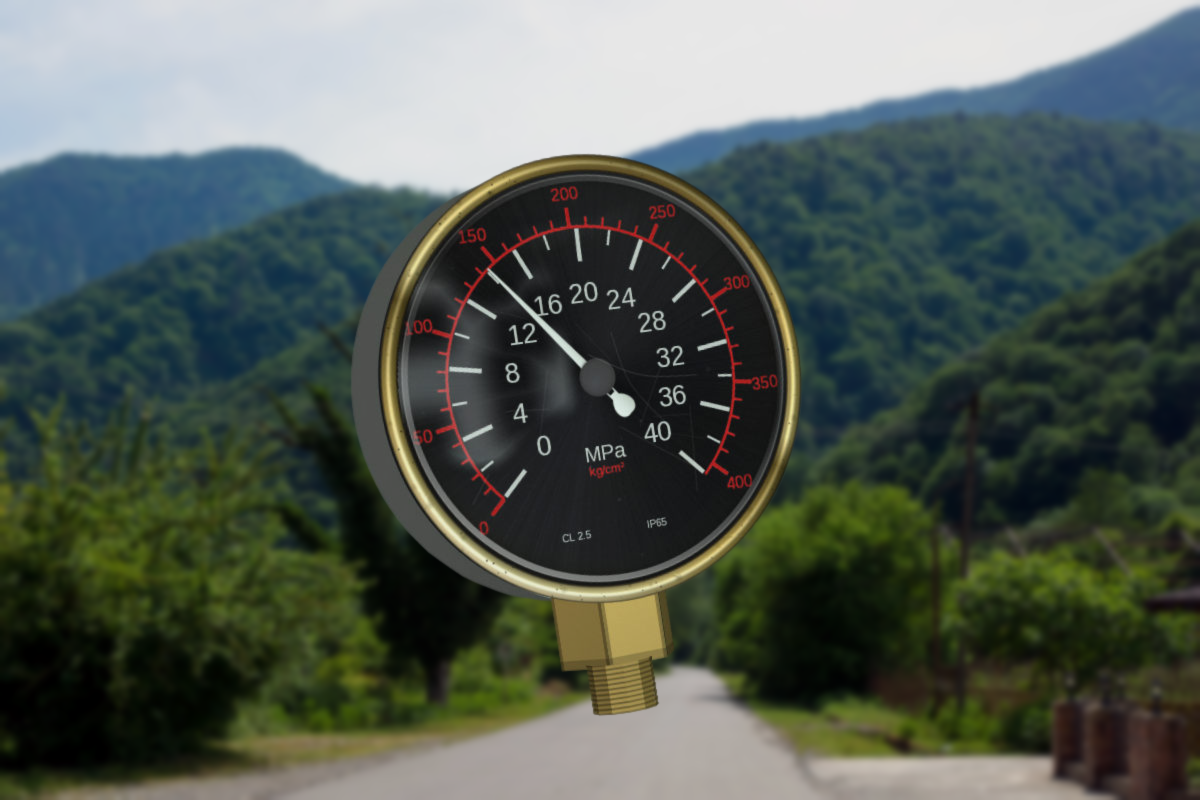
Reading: MPa 14
